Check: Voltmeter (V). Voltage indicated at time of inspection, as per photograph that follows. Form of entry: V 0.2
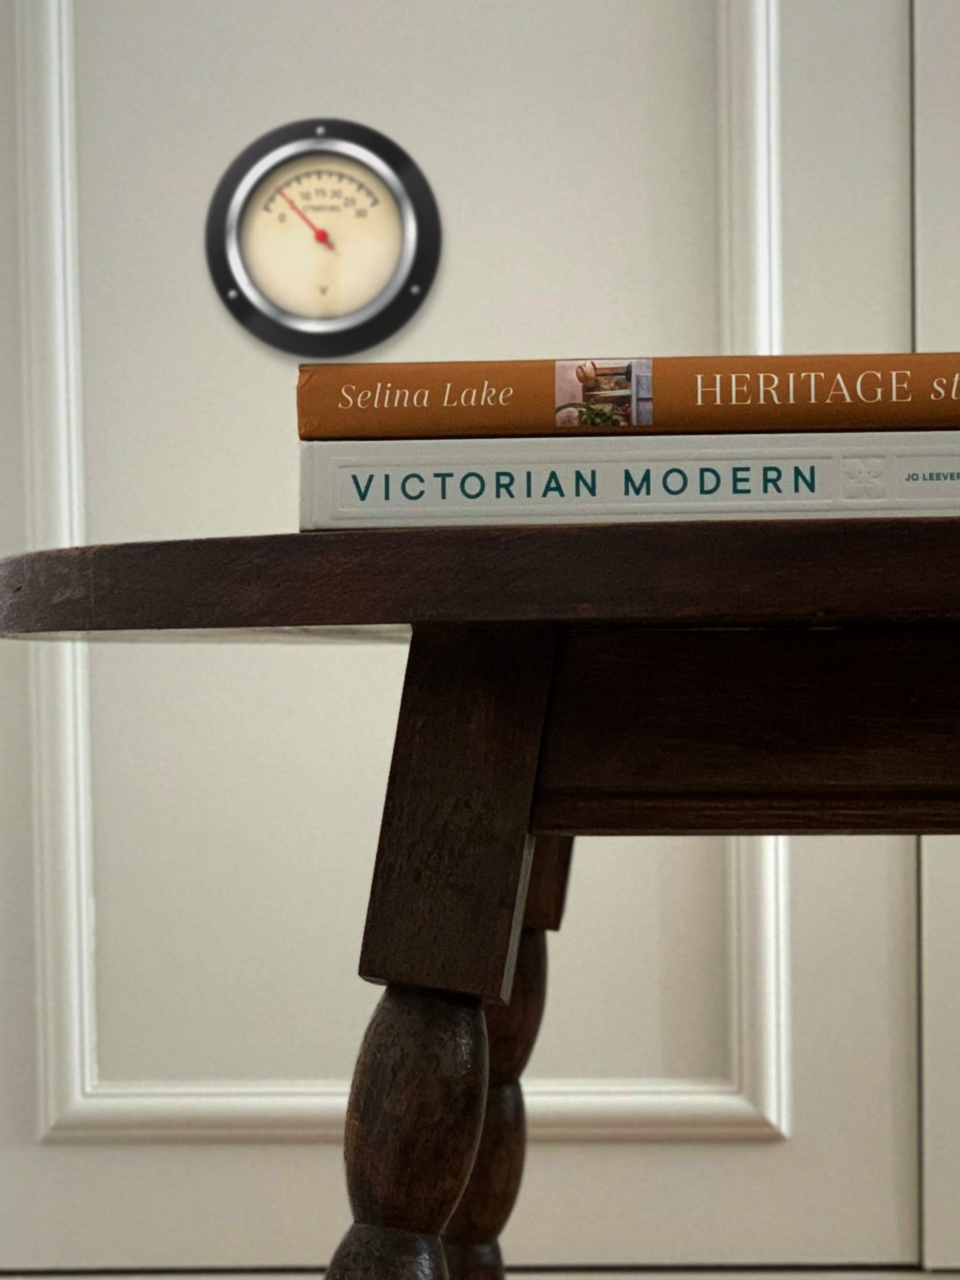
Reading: V 5
